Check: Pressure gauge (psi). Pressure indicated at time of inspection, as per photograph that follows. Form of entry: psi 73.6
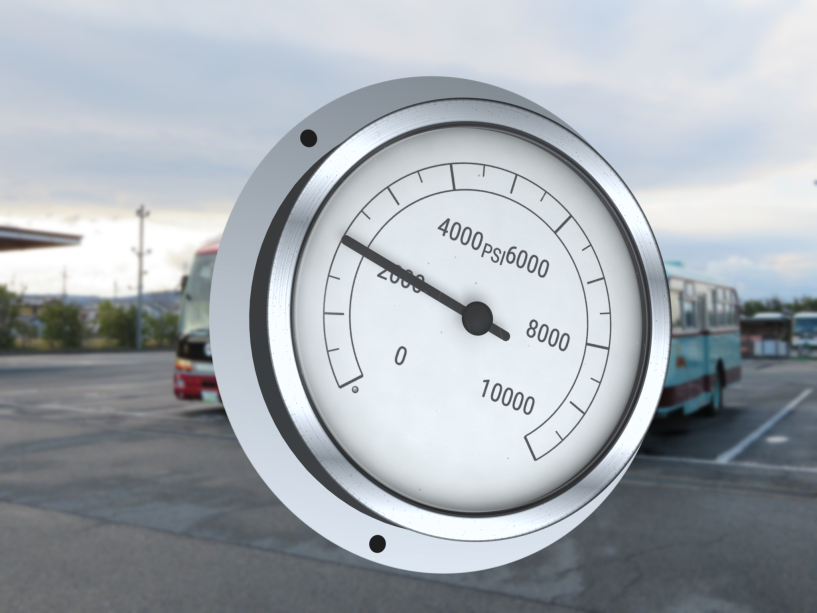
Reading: psi 2000
